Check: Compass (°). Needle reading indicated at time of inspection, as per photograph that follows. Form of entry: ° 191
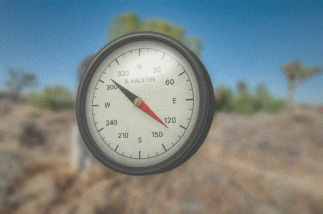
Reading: ° 130
